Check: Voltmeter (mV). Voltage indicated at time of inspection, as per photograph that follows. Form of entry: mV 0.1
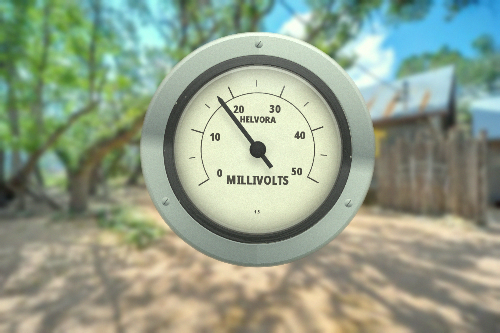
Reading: mV 17.5
